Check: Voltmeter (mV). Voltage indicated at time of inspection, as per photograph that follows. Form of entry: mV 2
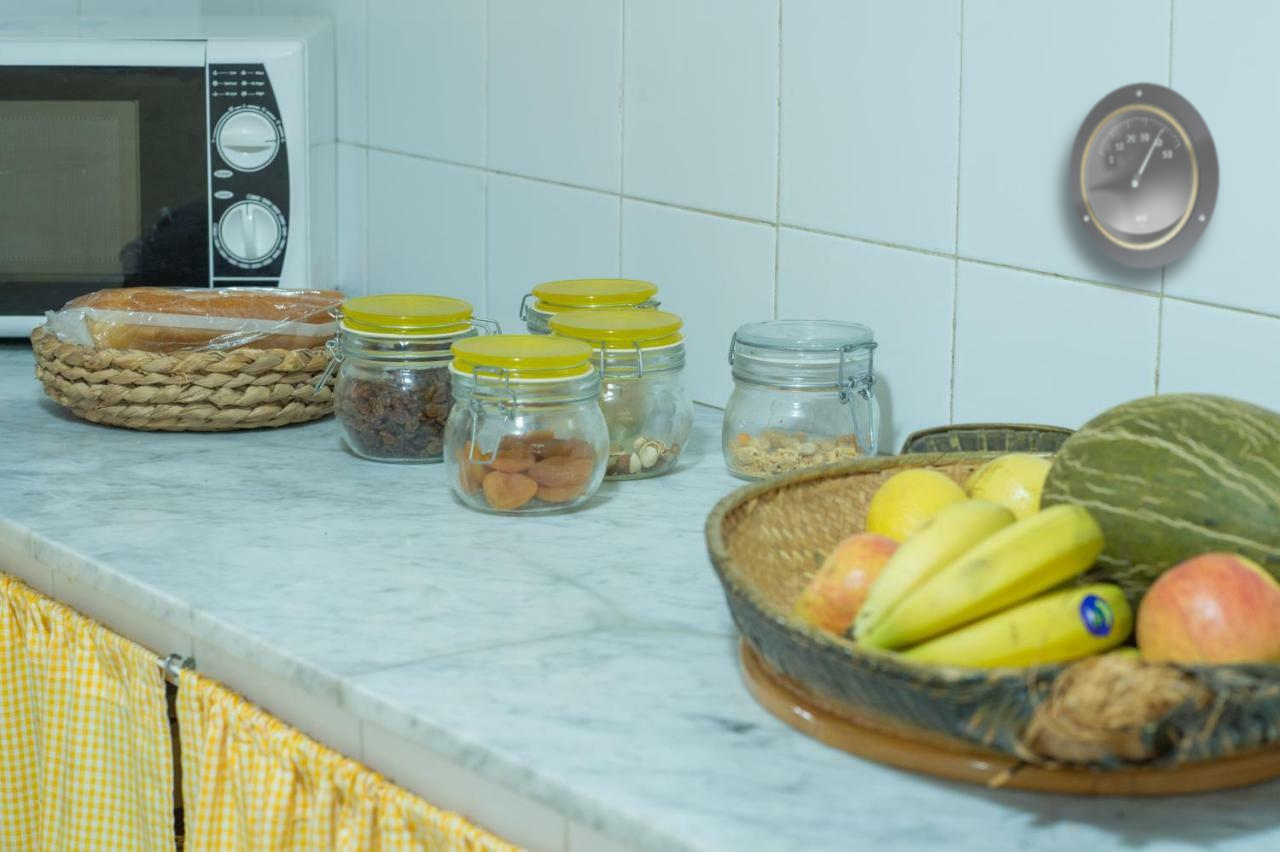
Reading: mV 40
